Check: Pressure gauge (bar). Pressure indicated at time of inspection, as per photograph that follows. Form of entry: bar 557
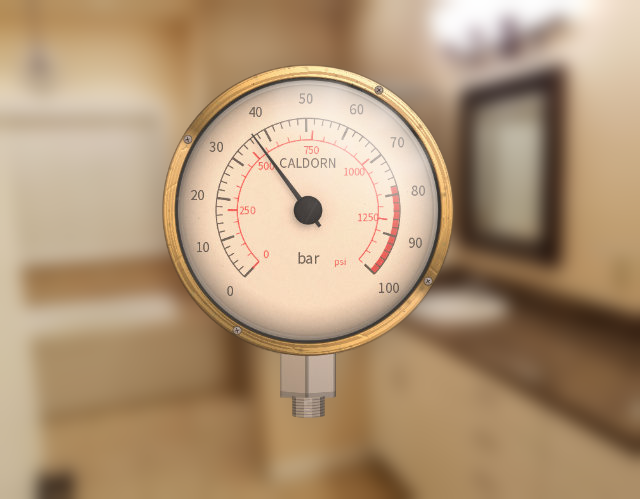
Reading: bar 37
